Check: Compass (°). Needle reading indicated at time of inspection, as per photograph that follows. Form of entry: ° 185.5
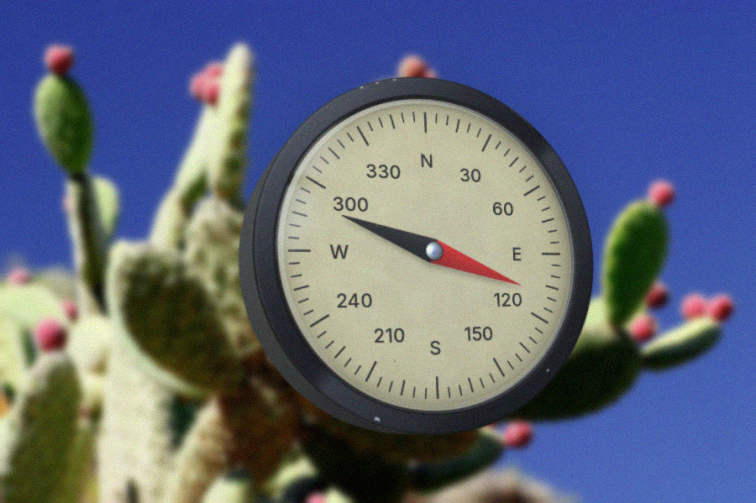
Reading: ° 110
